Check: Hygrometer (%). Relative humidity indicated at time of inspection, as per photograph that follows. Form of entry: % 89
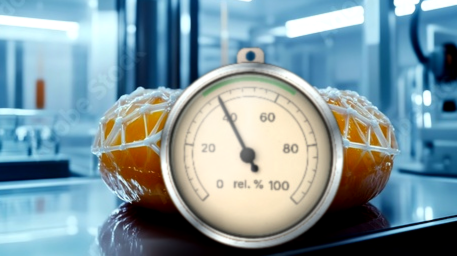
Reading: % 40
